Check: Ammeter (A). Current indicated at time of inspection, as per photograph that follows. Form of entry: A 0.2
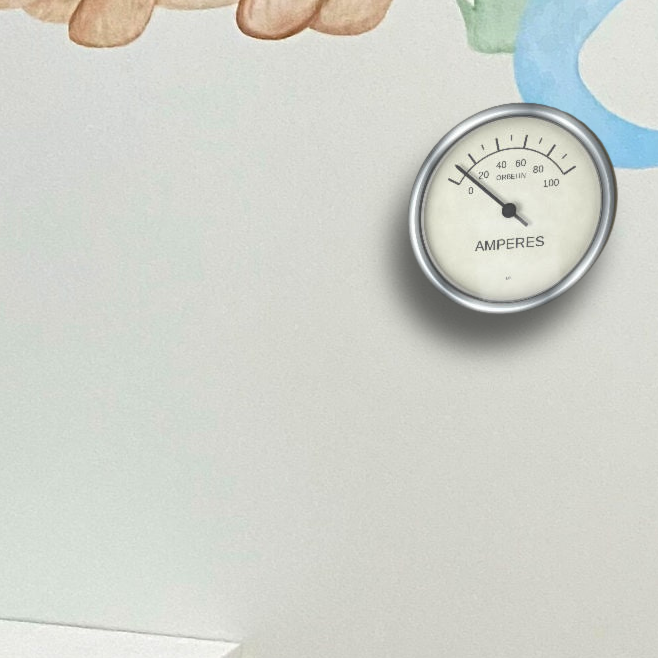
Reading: A 10
